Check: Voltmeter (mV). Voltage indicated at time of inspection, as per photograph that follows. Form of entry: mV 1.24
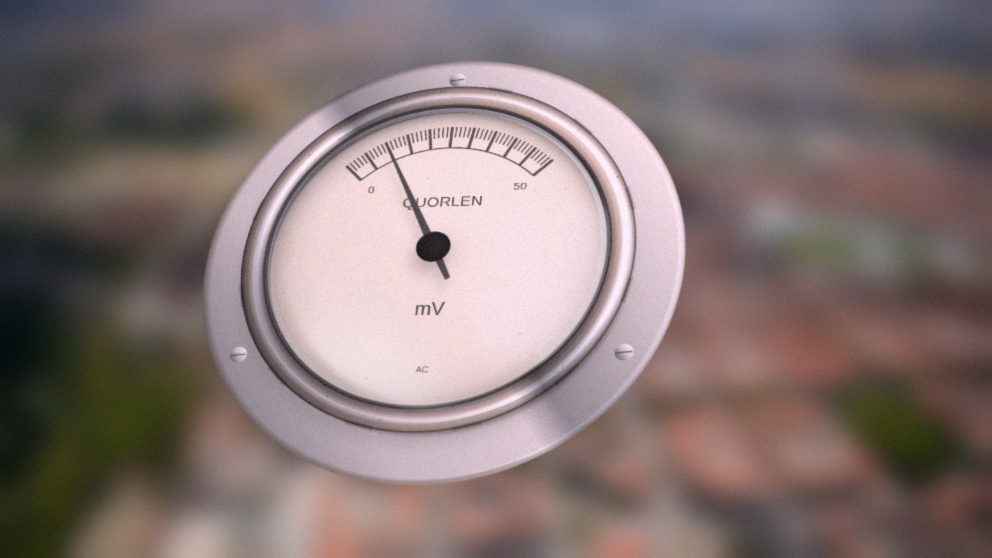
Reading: mV 10
